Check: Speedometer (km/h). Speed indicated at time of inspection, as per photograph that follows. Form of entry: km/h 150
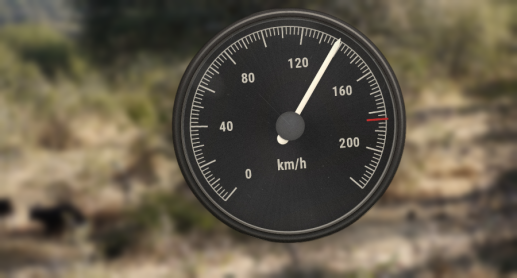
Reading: km/h 138
